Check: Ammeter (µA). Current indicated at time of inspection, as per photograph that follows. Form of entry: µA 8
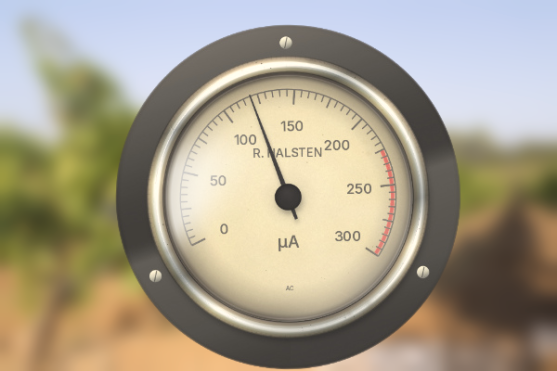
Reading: µA 120
